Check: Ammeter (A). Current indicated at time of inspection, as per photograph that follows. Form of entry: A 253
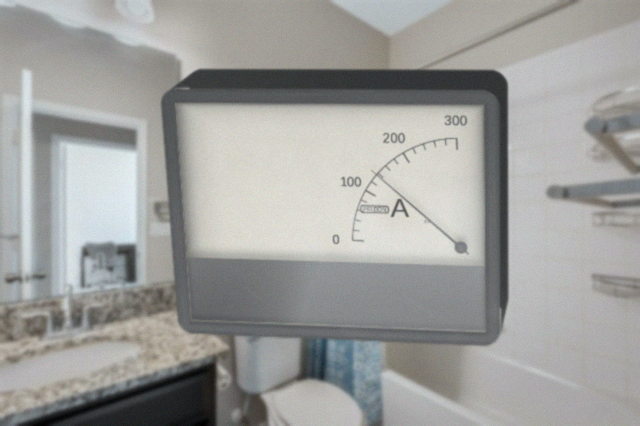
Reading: A 140
